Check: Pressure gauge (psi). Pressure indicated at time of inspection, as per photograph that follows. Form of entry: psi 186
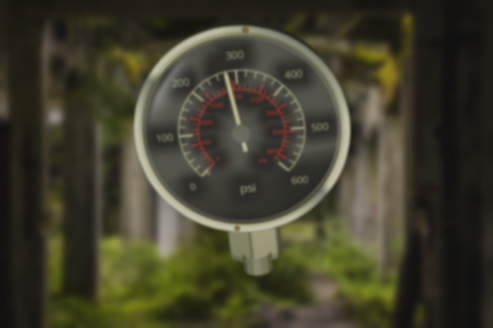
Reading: psi 280
